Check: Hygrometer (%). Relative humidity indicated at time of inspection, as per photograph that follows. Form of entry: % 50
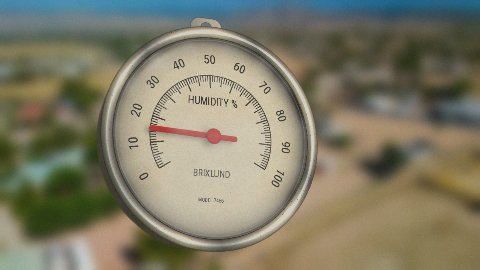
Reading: % 15
